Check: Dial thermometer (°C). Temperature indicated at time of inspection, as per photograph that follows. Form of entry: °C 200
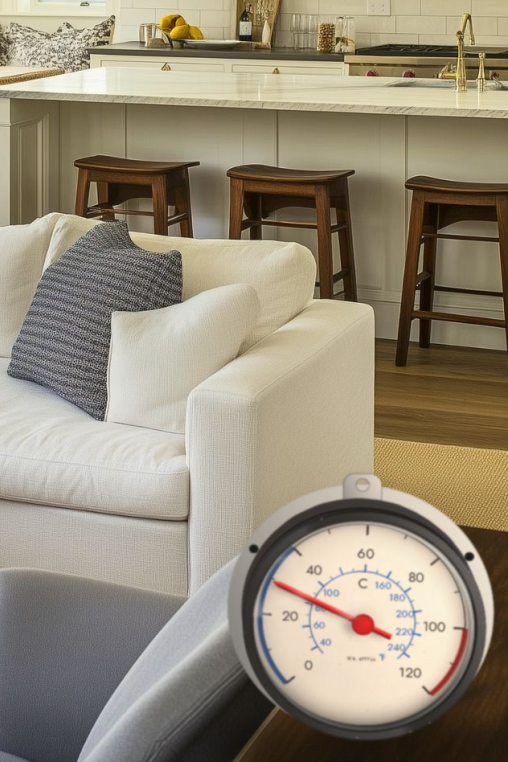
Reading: °C 30
